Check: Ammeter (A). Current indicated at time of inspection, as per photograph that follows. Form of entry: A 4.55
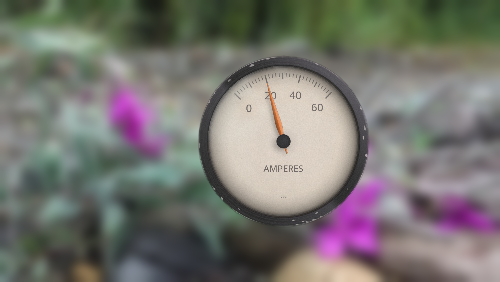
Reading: A 20
